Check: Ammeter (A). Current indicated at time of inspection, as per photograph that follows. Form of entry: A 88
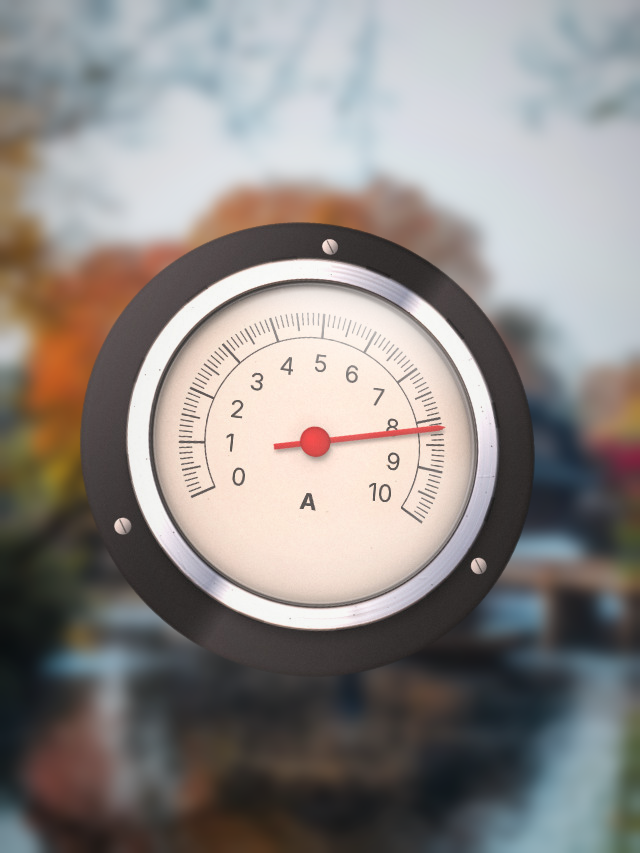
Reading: A 8.2
